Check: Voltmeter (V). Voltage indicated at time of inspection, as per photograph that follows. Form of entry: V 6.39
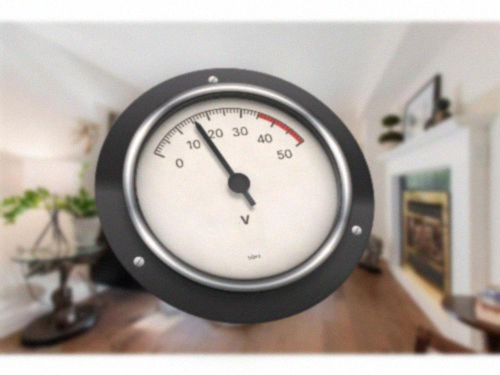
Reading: V 15
